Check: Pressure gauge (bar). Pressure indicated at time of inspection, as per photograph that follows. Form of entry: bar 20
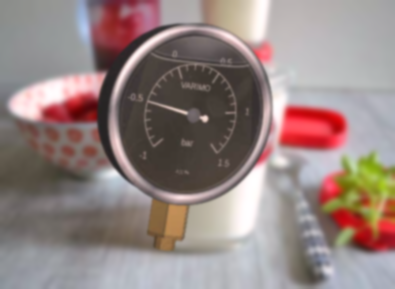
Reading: bar -0.5
